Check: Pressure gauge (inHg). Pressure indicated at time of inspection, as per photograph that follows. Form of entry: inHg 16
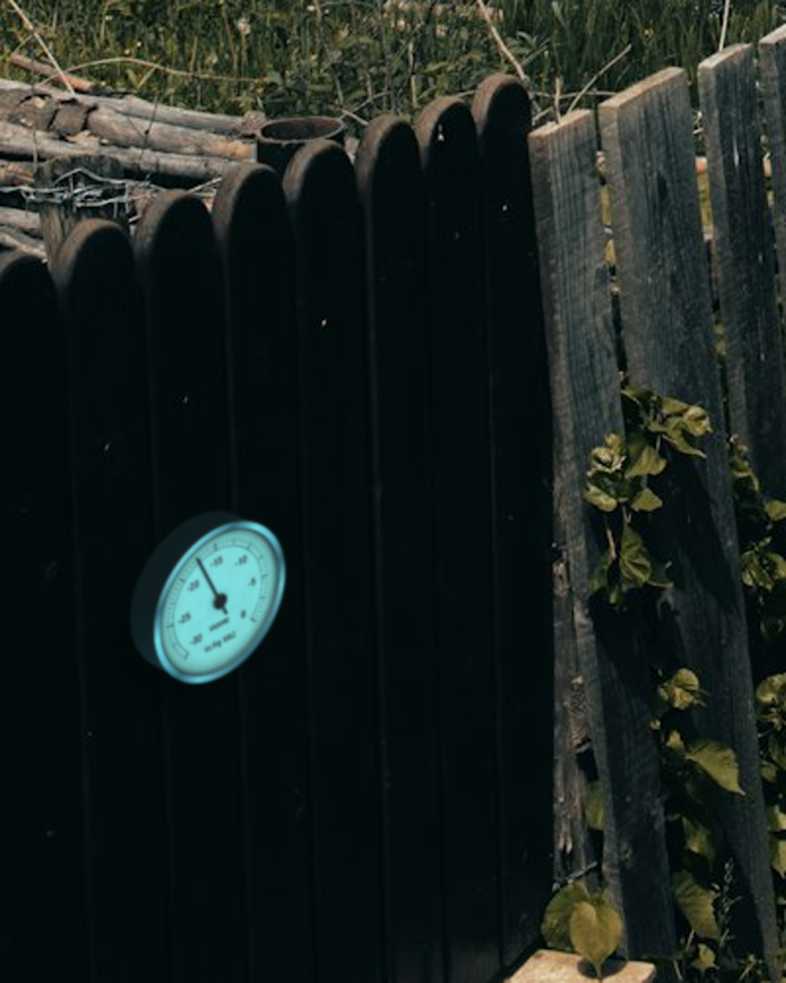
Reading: inHg -17.5
